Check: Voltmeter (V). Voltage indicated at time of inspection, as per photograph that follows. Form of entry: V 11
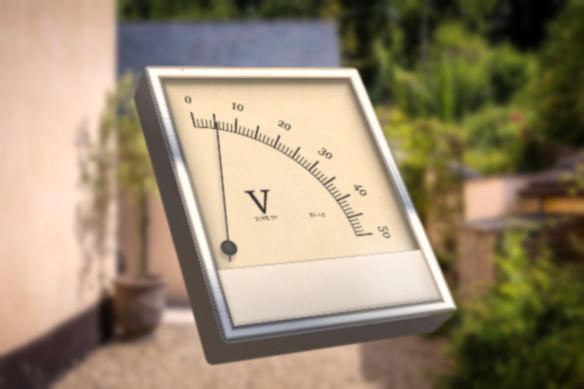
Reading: V 5
